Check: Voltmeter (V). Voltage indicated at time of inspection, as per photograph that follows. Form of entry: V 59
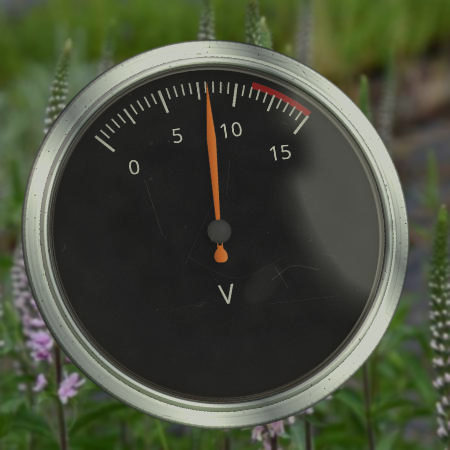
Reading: V 8
